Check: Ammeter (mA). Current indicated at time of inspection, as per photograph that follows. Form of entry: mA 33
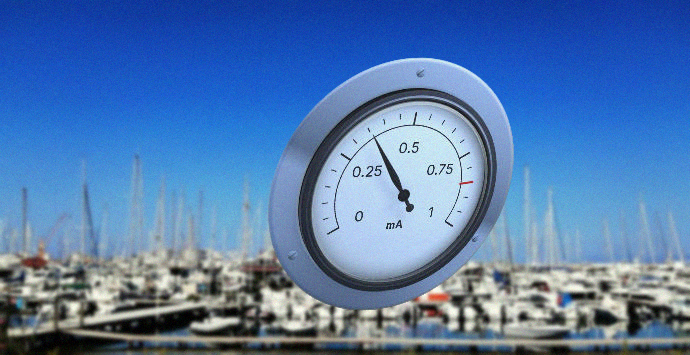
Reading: mA 0.35
